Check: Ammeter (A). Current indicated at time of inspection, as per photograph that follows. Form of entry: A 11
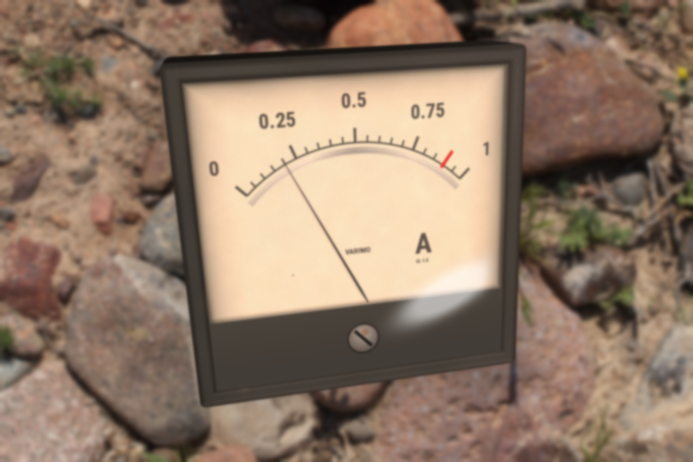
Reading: A 0.2
